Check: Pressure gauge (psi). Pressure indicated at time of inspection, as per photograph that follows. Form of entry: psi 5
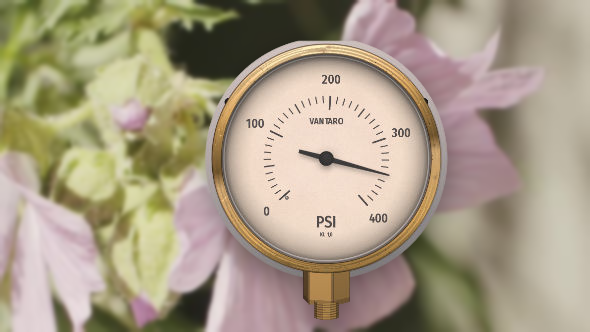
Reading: psi 350
